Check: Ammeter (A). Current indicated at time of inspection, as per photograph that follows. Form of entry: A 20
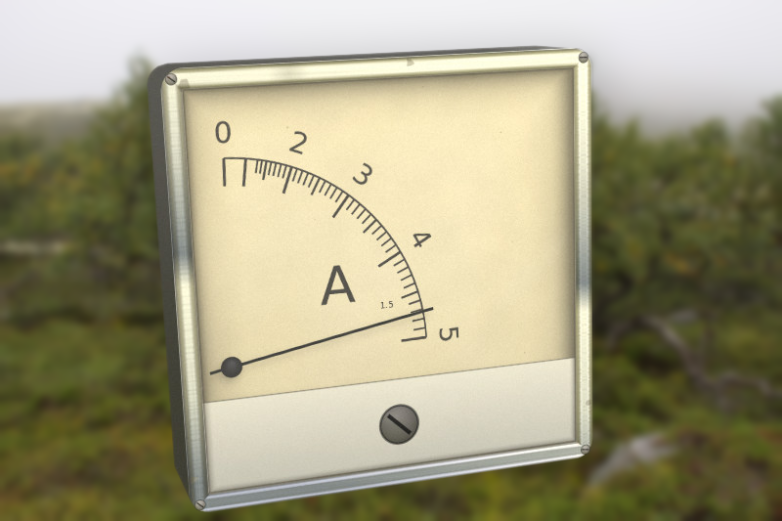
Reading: A 4.7
